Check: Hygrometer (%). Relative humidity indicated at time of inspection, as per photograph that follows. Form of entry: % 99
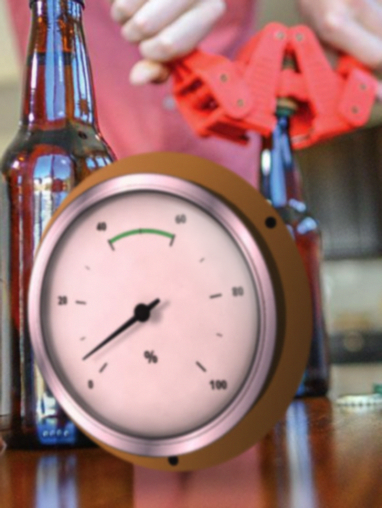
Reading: % 5
